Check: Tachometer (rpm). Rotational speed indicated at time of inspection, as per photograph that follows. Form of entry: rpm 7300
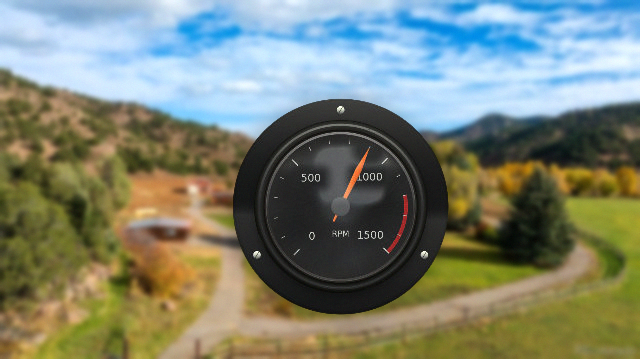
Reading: rpm 900
